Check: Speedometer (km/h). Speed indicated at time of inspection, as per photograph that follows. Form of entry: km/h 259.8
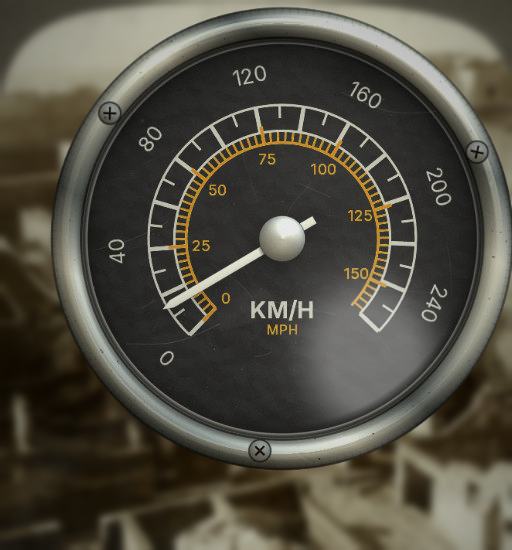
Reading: km/h 15
